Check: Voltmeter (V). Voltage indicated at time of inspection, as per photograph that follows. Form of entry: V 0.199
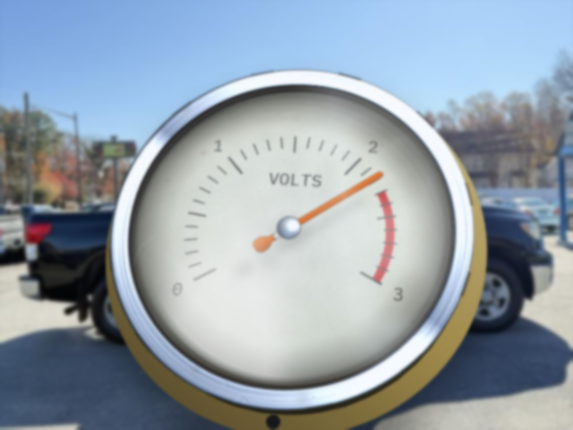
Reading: V 2.2
